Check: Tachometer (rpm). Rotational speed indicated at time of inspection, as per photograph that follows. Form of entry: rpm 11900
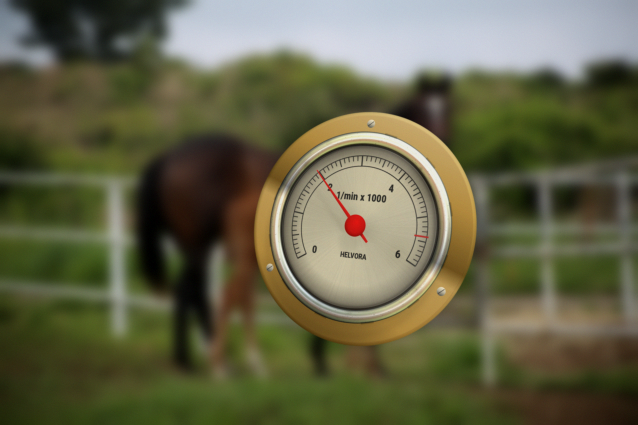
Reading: rpm 2000
